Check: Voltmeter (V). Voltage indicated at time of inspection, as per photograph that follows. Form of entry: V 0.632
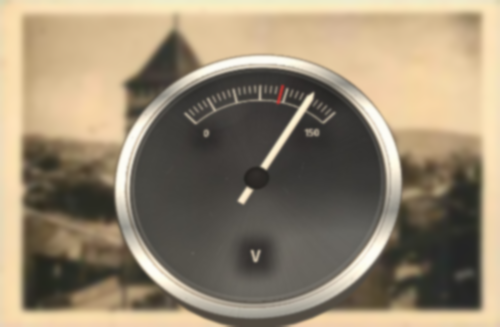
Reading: V 125
